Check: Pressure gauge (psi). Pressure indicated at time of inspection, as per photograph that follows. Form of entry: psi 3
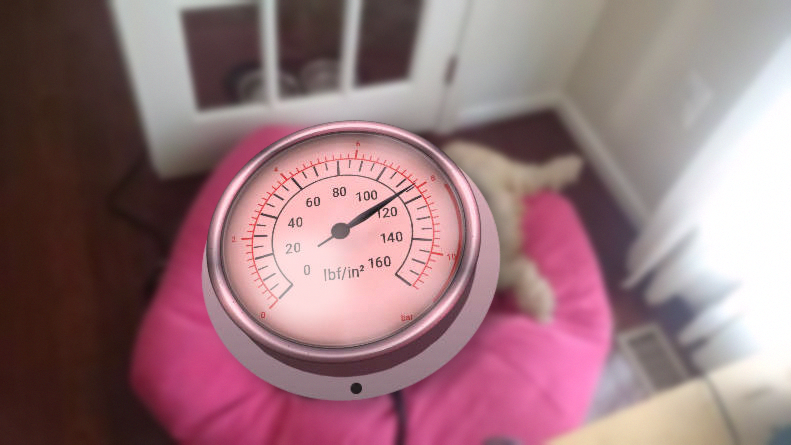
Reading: psi 115
